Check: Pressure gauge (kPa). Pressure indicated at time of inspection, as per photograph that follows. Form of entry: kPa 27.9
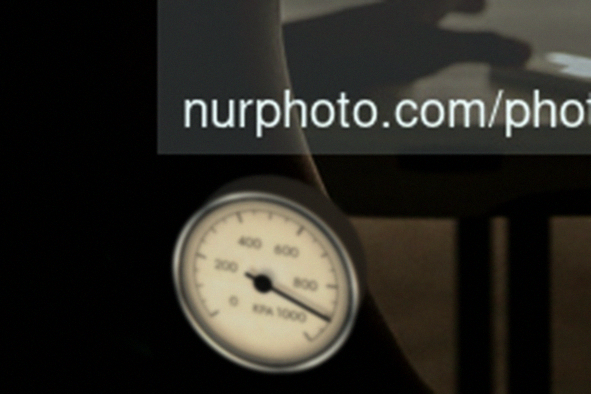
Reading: kPa 900
